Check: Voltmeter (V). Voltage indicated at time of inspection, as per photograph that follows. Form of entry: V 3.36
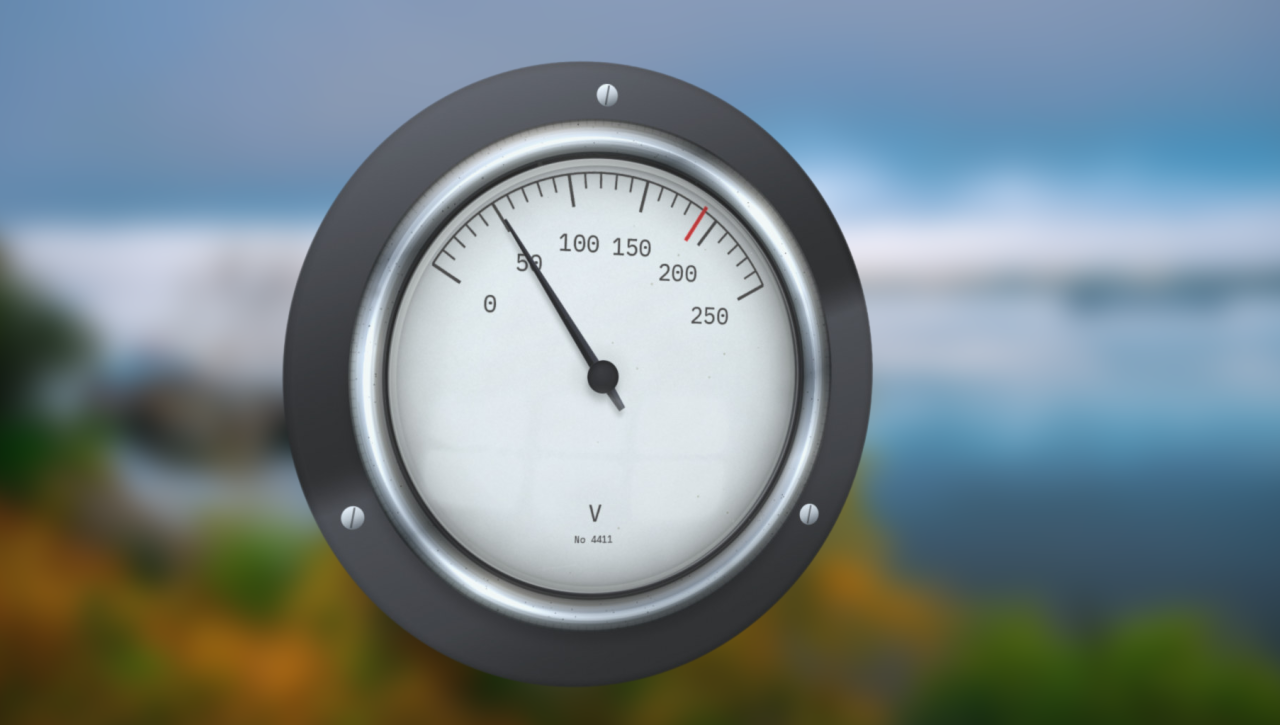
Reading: V 50
